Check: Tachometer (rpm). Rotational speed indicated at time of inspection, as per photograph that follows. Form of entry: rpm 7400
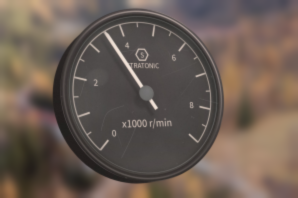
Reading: rpm 3500
